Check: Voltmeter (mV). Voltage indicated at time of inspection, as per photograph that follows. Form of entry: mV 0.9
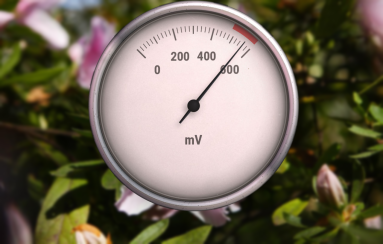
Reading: mV 560
